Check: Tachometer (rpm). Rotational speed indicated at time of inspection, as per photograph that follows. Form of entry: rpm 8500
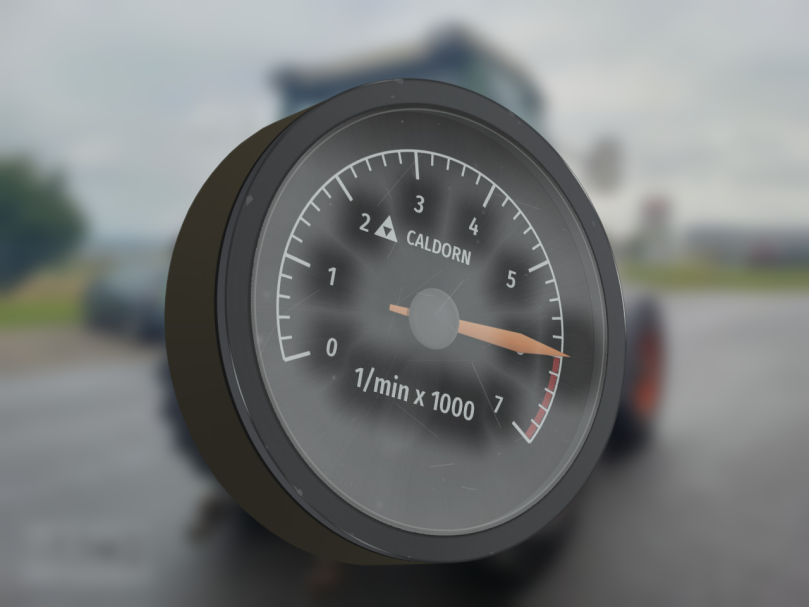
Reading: rpm 6000
